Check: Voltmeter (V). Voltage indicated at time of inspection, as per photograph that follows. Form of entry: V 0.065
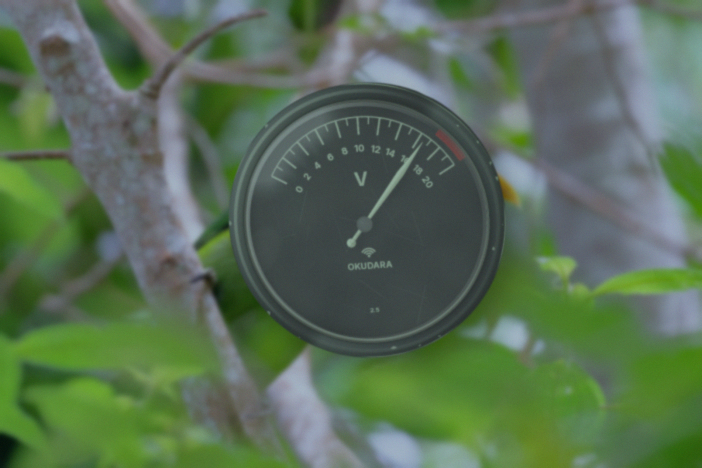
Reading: V 16.5
